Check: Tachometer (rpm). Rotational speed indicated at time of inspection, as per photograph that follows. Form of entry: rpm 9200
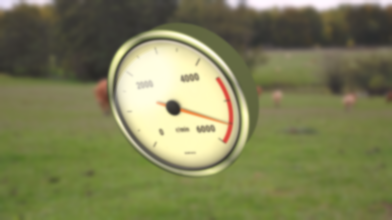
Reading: rpm 5500
